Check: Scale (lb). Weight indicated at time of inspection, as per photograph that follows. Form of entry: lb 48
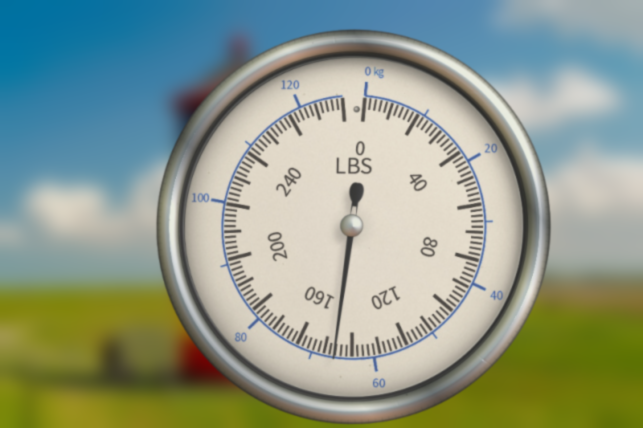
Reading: lb 146
